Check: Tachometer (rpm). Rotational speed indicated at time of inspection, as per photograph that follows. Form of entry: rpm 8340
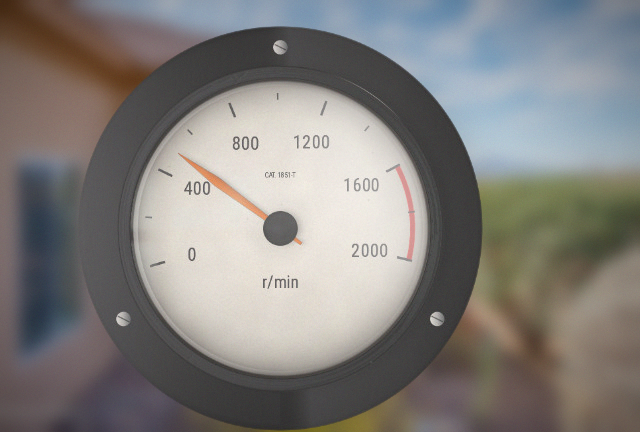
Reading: rpm 500
